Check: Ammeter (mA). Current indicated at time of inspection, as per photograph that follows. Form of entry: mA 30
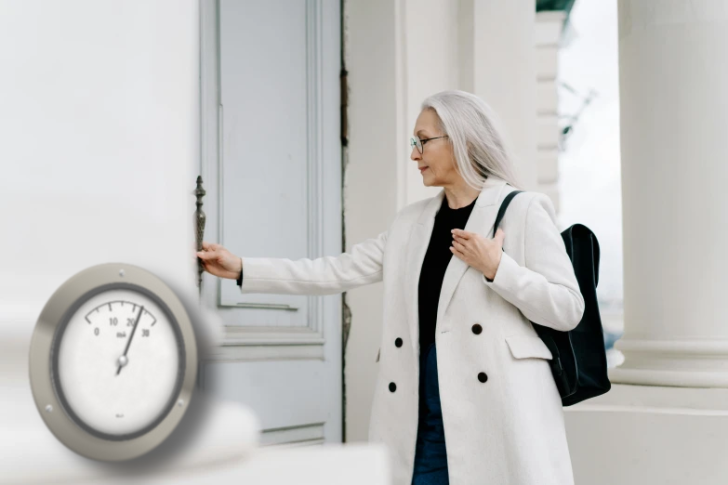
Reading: mA 22.5
